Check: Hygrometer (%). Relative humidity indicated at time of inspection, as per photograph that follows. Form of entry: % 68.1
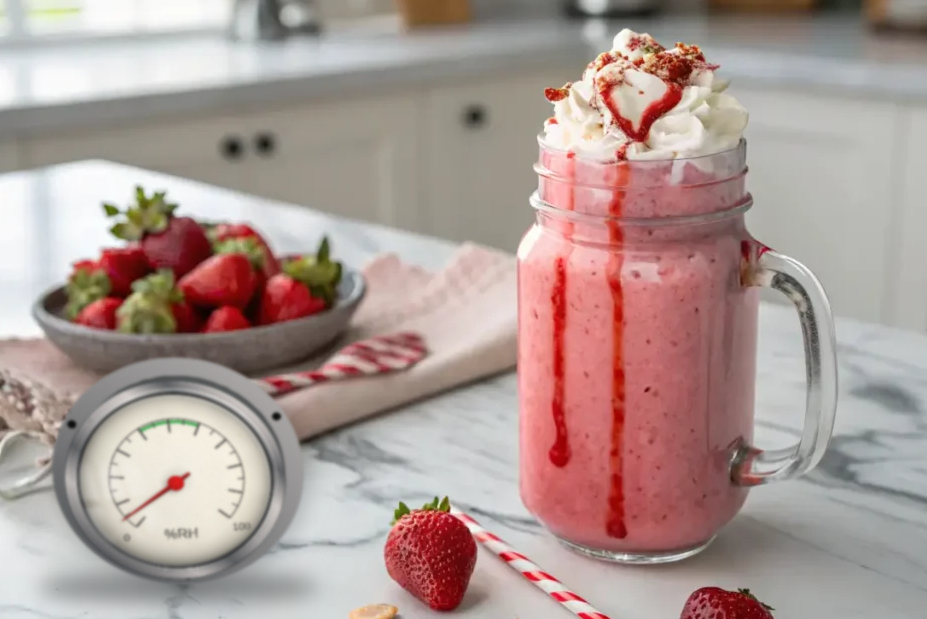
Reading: % 5
